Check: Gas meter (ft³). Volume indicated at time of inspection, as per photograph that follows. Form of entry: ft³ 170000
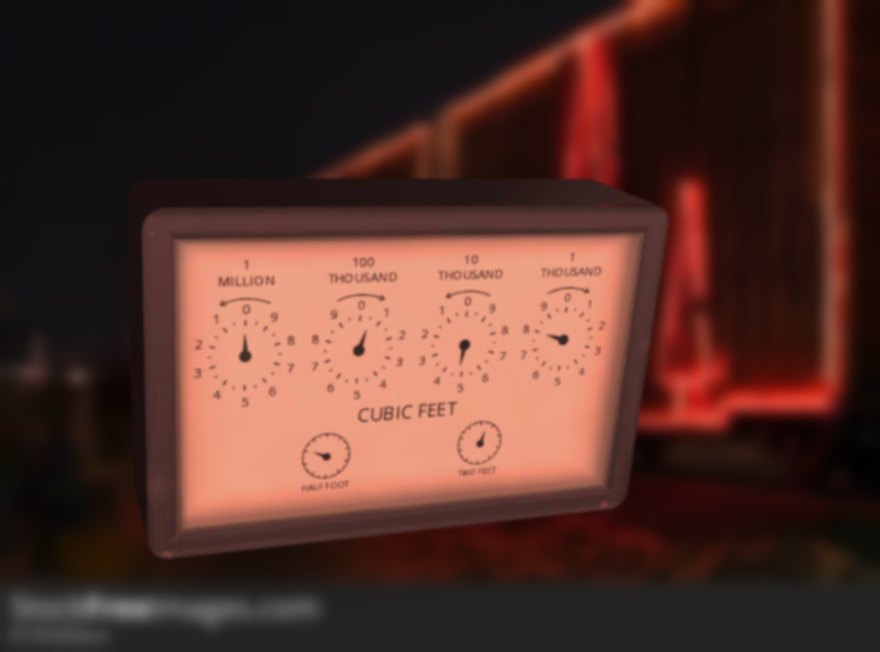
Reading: ft³ 4800
